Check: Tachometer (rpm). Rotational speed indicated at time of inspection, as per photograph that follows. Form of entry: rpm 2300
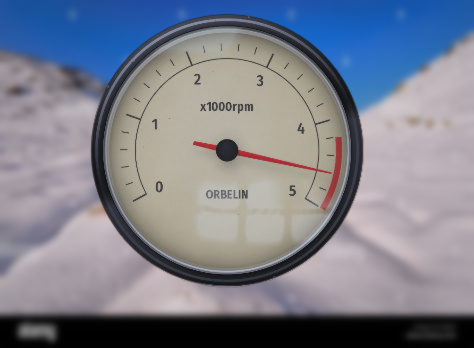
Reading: rpm 4600
